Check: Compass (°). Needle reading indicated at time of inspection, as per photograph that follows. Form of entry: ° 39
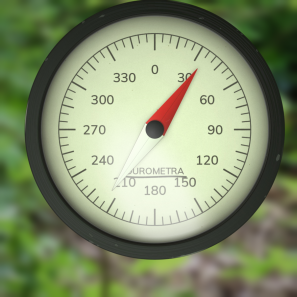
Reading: ° 35
